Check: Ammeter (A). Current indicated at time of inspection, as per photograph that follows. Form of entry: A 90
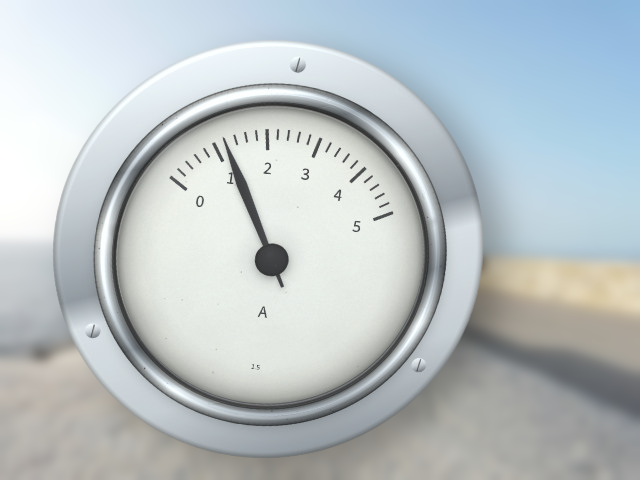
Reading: A 1.2
